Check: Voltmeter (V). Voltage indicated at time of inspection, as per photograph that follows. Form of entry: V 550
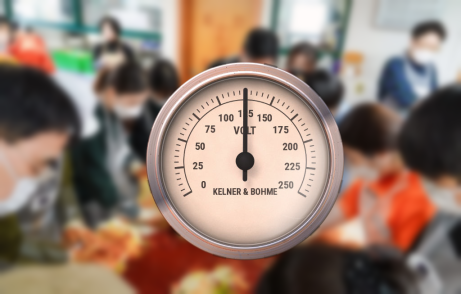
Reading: V 125
